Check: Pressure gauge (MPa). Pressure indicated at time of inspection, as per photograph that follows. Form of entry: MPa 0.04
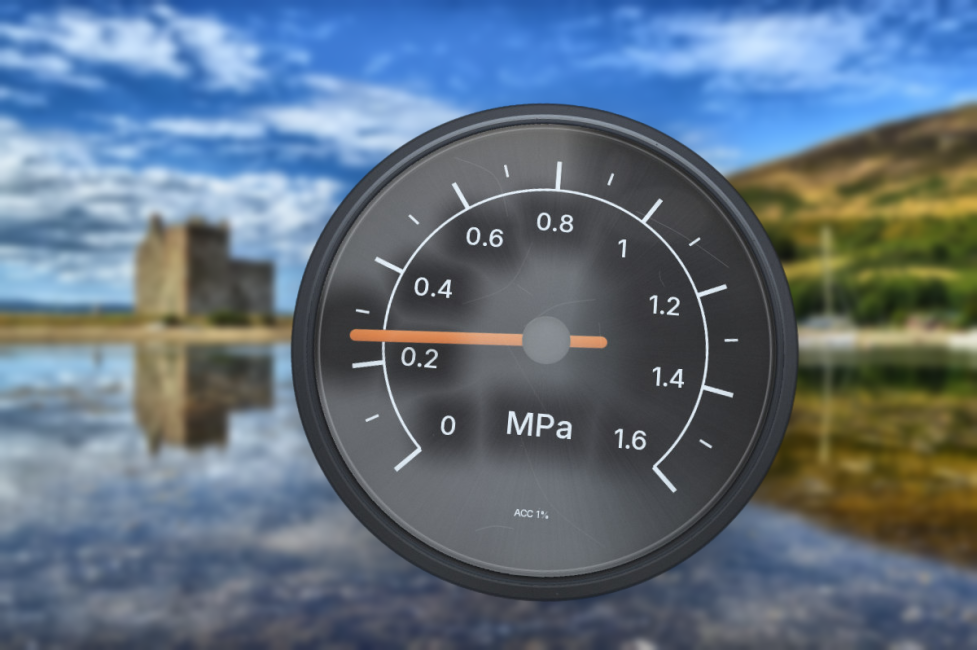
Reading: MPa 0.25
